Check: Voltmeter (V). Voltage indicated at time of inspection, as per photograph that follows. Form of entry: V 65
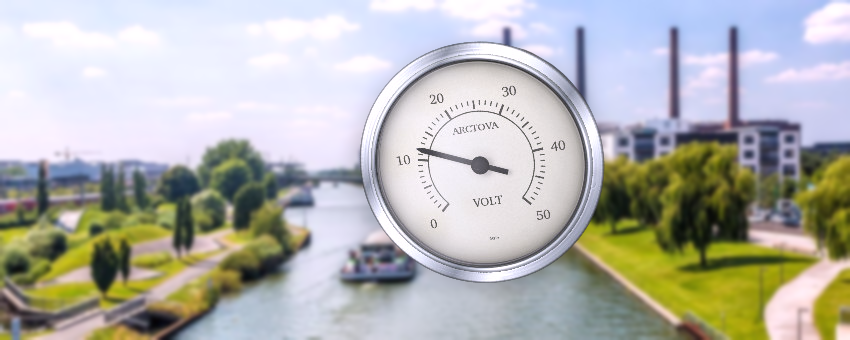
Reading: V 12
